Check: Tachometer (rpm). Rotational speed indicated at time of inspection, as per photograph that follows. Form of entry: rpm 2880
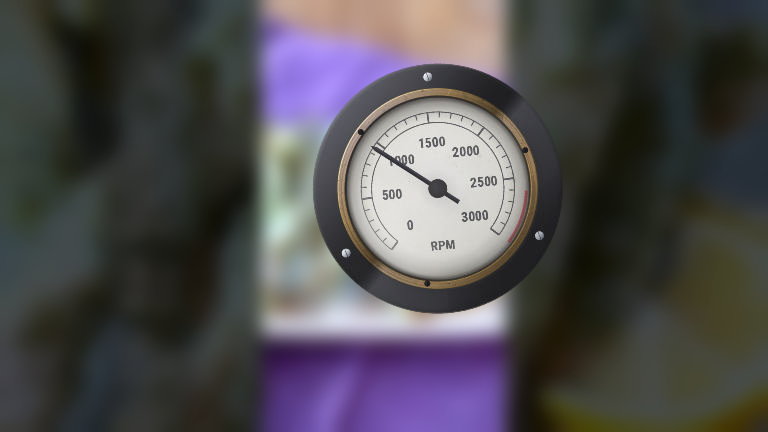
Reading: rpm 950
